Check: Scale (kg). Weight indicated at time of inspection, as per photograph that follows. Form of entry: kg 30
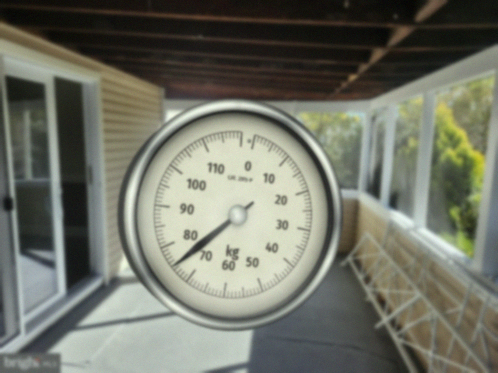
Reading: kg 75
